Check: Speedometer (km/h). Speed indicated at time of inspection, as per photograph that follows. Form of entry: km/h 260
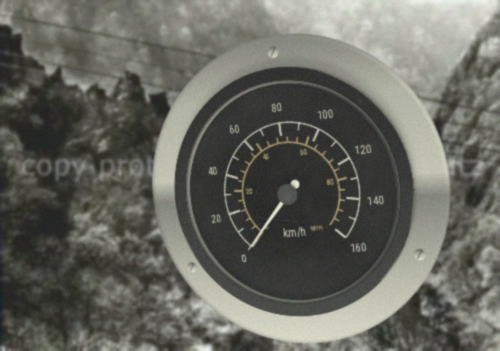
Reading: km/h 0
